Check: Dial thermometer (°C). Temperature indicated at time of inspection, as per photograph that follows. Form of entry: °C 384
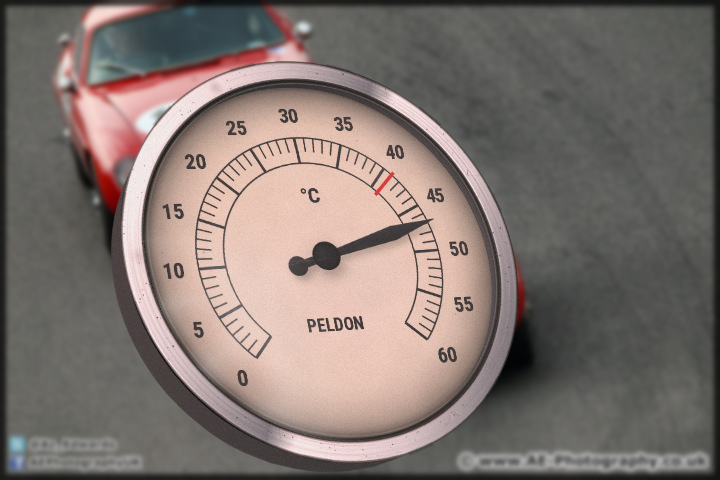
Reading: °C 47
